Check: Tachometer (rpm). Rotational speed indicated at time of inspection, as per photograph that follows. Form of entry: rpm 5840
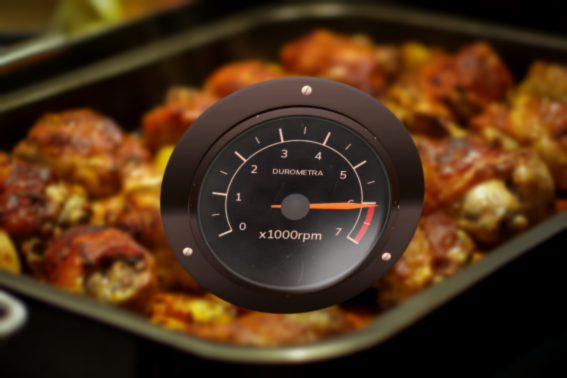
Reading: rpm 6000
